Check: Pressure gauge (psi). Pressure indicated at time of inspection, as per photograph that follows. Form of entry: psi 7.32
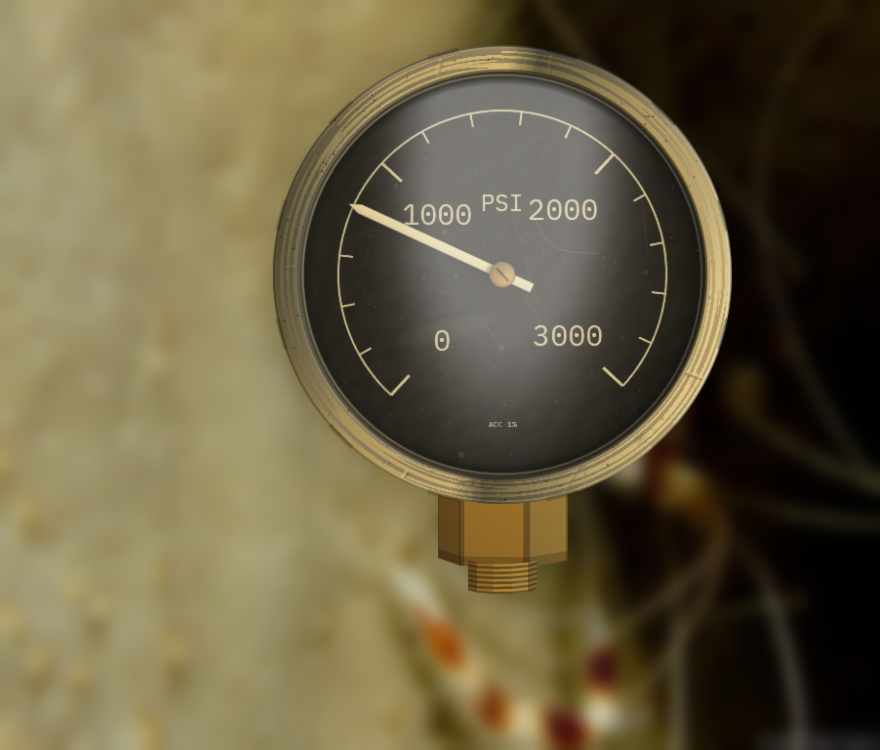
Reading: psi 800
